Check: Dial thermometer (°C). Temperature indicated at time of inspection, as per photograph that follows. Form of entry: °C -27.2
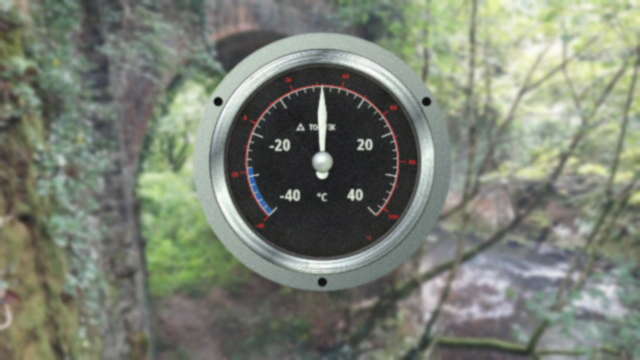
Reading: °C 0
